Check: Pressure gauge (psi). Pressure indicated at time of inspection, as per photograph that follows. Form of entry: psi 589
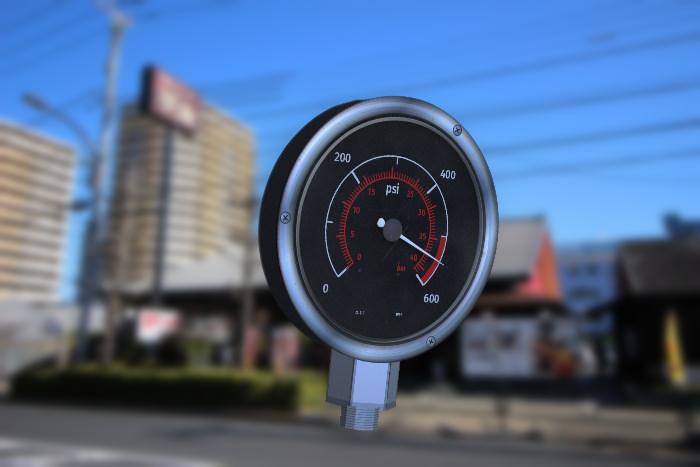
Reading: psi 550
